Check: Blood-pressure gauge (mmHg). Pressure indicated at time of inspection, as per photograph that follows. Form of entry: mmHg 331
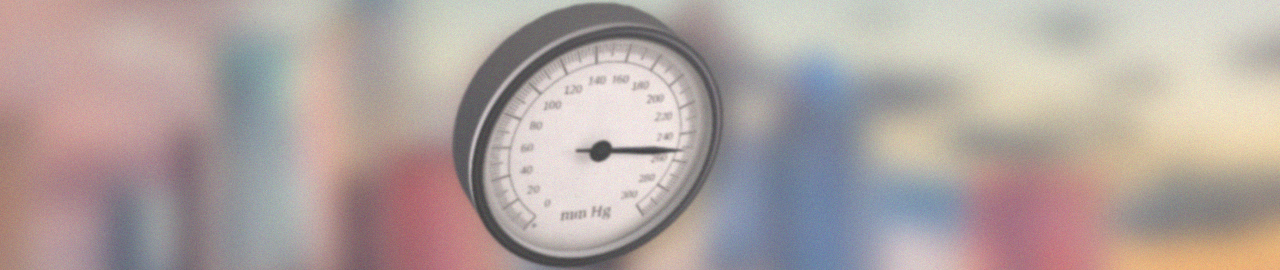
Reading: mmHg 250
